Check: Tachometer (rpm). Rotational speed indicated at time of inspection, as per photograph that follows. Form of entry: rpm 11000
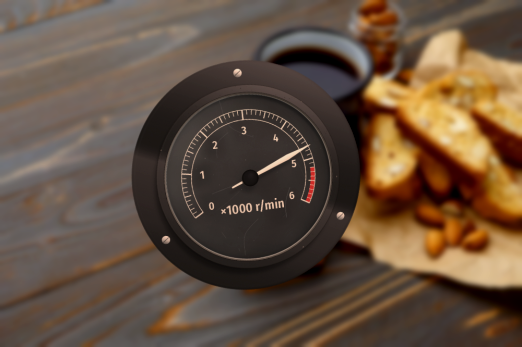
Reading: rpm 4700
